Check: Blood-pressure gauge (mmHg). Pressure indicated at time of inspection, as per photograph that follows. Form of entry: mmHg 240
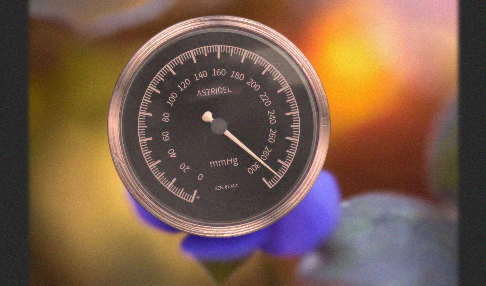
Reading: mmHg 290
